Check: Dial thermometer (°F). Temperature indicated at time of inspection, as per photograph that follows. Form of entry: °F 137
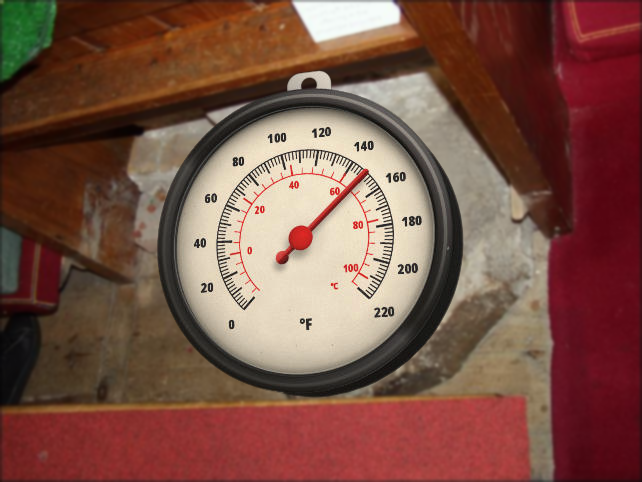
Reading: °F 150
